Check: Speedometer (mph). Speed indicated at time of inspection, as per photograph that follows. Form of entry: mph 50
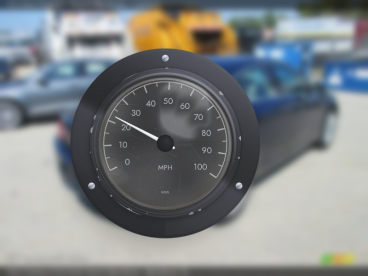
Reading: mph 22.5
